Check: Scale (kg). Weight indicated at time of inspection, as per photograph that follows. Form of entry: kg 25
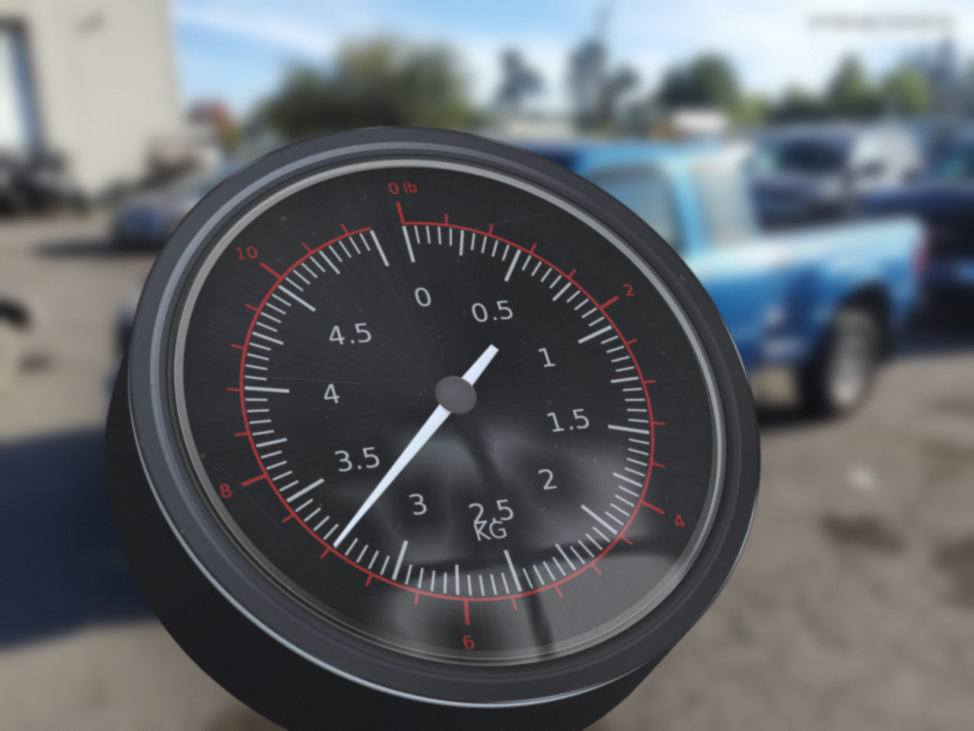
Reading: kg 3.25
